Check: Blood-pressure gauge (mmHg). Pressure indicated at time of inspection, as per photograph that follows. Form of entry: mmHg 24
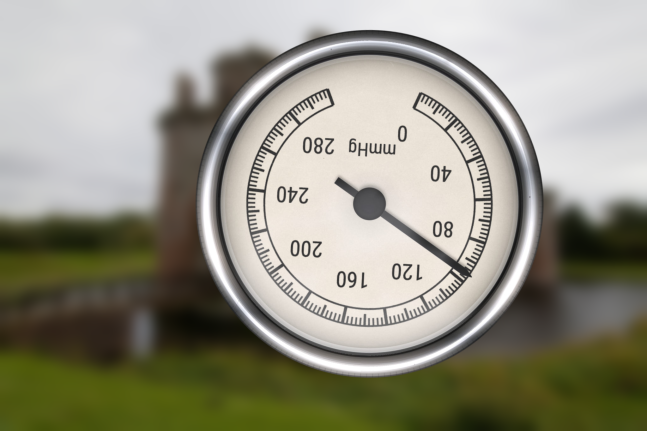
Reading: mmHg 96
